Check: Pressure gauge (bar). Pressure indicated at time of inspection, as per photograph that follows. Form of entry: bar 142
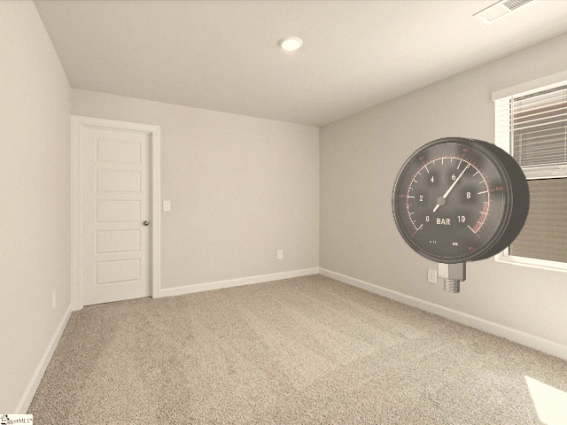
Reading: bar 6.5
